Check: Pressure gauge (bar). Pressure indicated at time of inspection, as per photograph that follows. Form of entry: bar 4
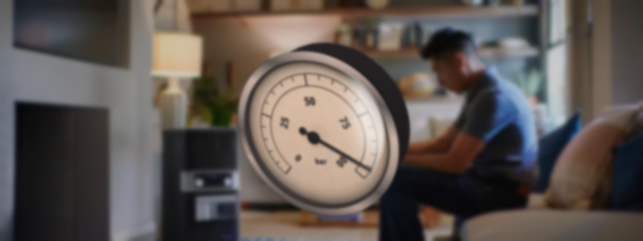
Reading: bar 95
